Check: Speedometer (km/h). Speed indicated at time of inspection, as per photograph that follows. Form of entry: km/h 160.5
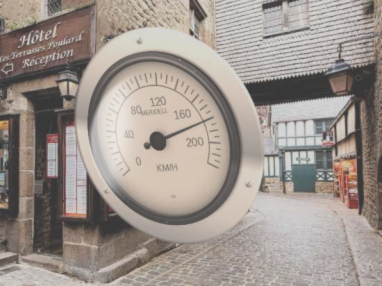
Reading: km/h 180
